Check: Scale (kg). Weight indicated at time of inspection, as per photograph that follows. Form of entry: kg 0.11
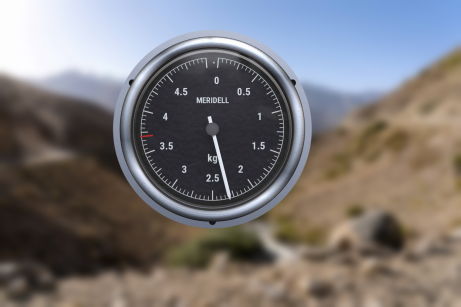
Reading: kg 2.3
